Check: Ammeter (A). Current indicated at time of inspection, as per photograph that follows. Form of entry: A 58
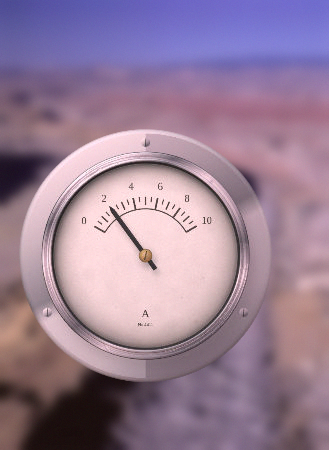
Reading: A 2
